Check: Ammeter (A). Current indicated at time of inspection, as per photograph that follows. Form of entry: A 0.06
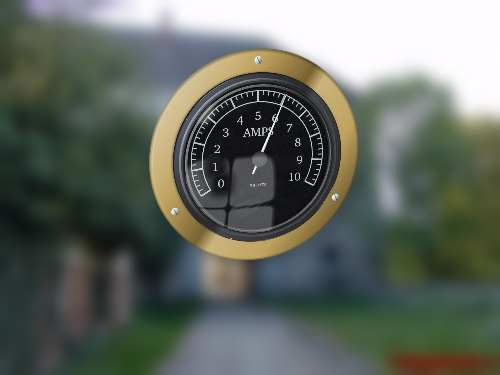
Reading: A 6
